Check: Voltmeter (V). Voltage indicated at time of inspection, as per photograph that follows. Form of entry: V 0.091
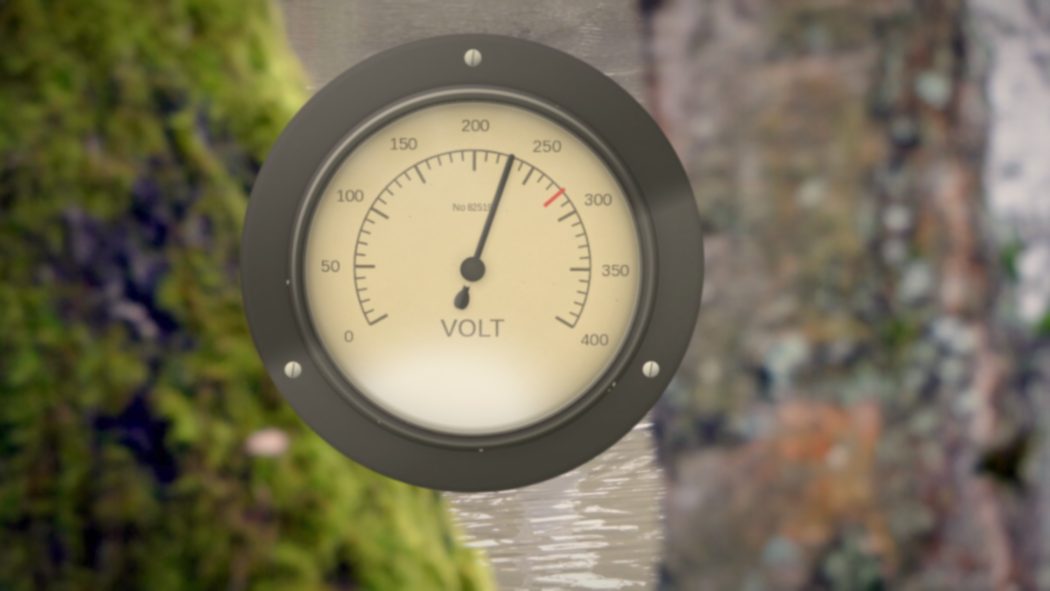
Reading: V 230
